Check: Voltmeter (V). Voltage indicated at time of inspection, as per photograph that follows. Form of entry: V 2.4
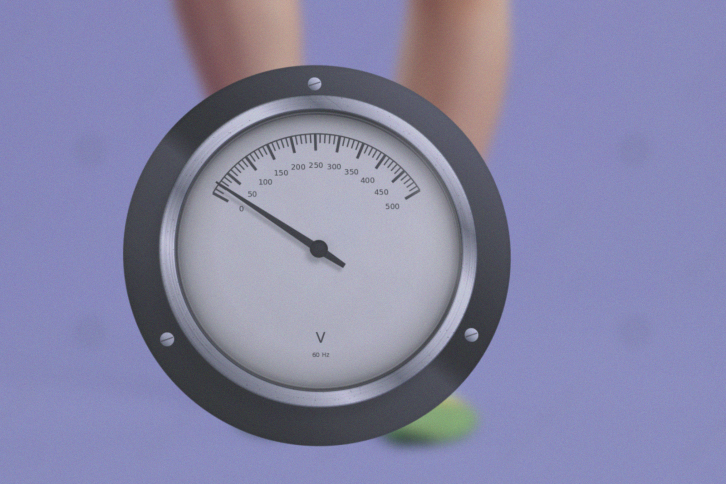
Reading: V 20
